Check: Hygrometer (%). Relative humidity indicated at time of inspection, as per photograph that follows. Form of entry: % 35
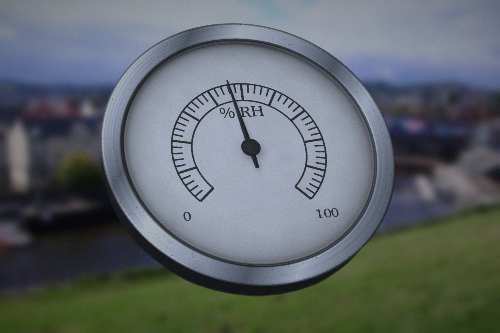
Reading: % 46
